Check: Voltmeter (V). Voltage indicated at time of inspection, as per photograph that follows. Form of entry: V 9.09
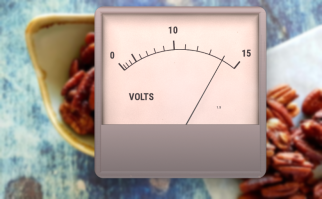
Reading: V 14
